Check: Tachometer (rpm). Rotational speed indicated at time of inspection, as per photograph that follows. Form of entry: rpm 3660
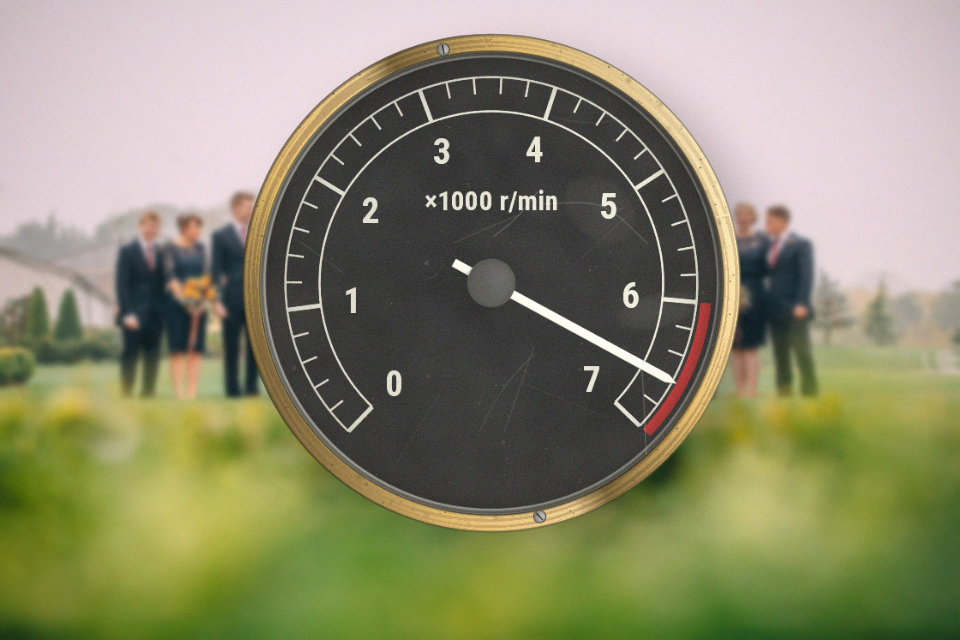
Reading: rpm 6600
